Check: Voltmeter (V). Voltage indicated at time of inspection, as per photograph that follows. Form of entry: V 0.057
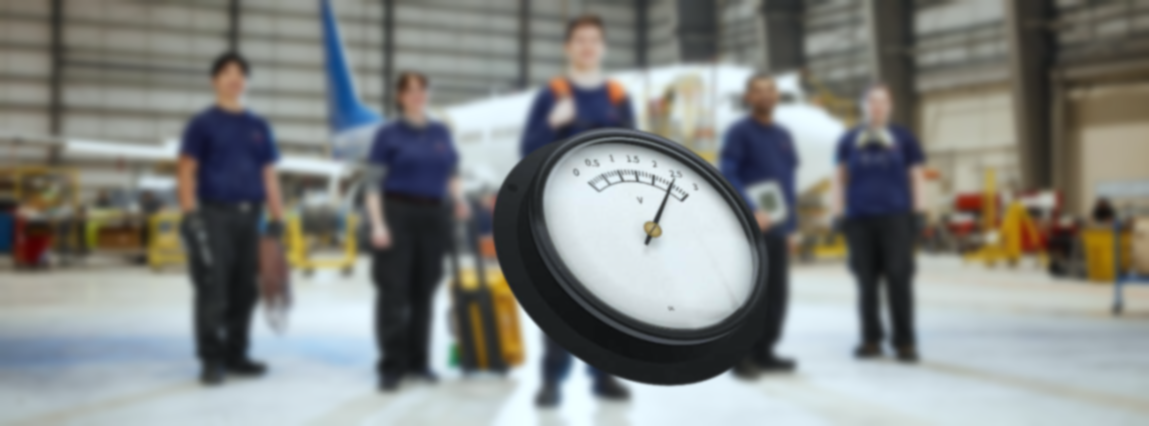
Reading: V 2.5
